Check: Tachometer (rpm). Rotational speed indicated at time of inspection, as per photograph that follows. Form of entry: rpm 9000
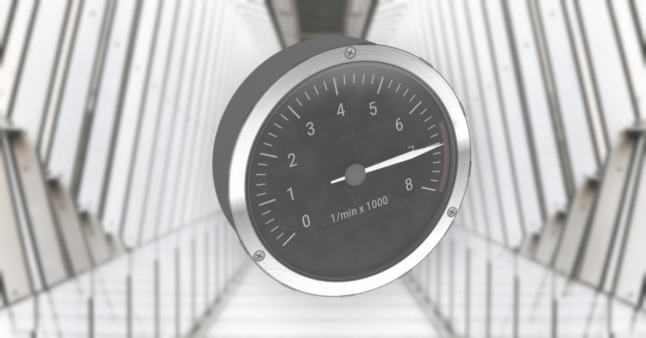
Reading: rpm 7000
